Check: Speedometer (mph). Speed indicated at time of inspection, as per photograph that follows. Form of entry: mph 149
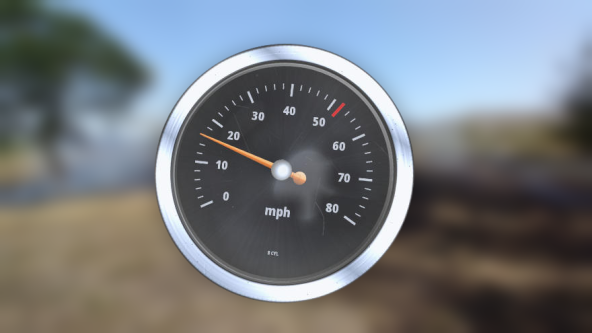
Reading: mph 16
